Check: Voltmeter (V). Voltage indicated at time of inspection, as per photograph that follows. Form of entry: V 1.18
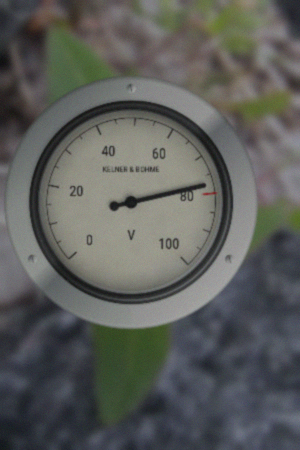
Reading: V 77.5
